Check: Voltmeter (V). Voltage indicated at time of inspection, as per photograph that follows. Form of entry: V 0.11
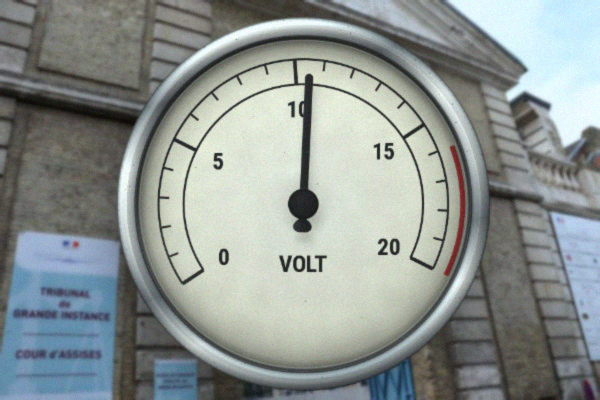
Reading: V 10.5
